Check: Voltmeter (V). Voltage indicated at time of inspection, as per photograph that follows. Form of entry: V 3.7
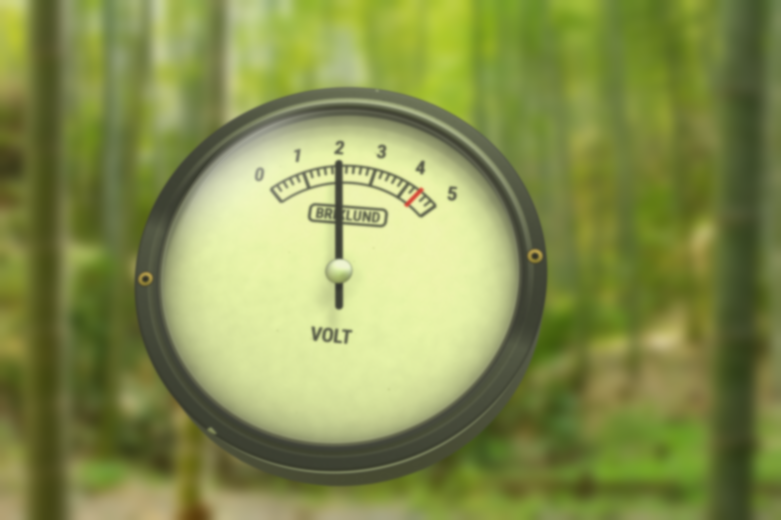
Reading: V 2
